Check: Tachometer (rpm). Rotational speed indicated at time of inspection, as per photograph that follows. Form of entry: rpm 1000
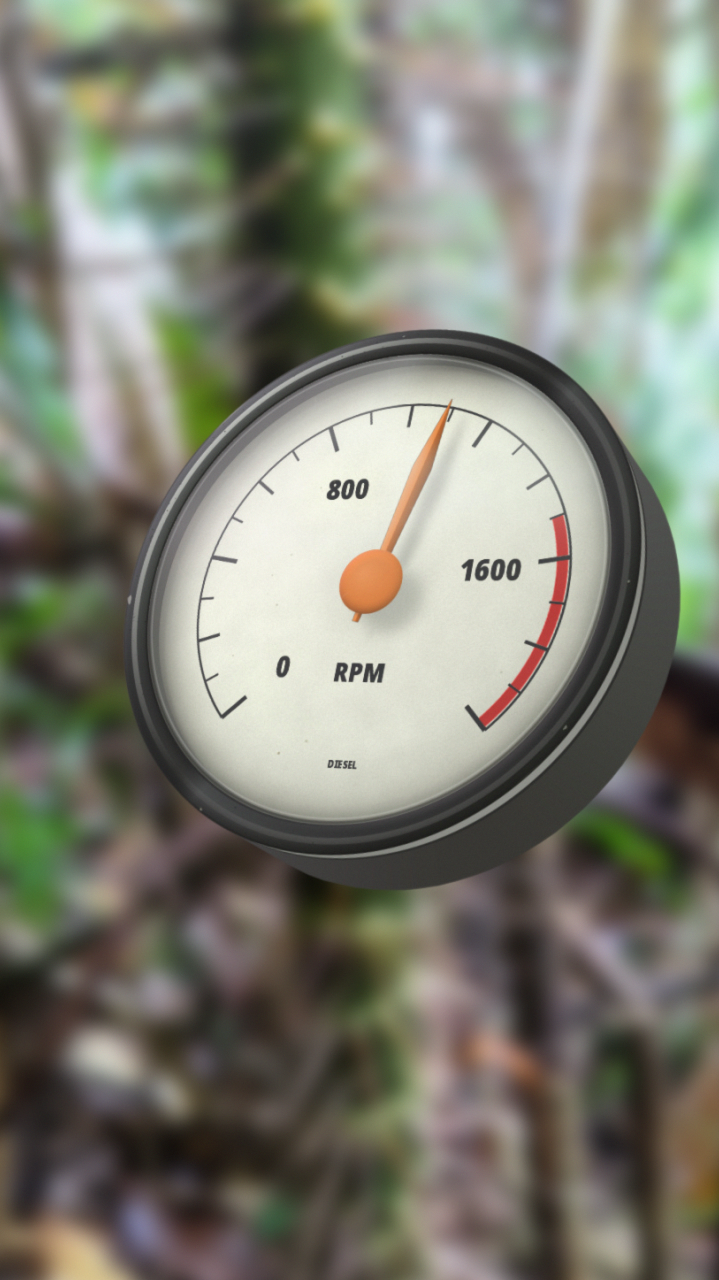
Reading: rpm 1100
